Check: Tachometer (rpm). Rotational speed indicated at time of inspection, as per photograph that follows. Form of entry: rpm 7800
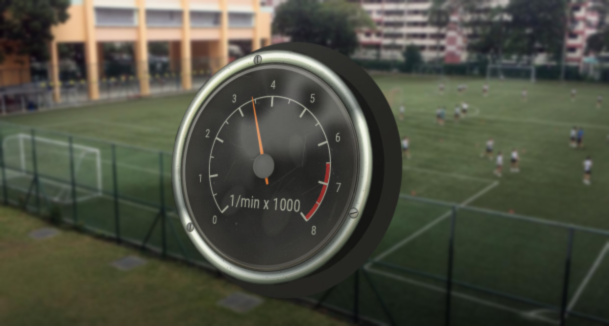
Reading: rpm 3500
